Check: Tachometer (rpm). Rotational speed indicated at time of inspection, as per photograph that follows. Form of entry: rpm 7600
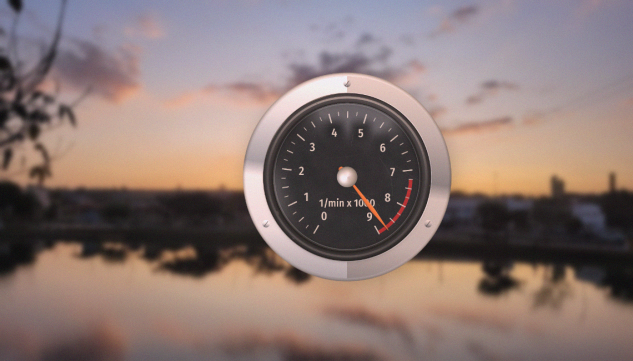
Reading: rpm 8750
